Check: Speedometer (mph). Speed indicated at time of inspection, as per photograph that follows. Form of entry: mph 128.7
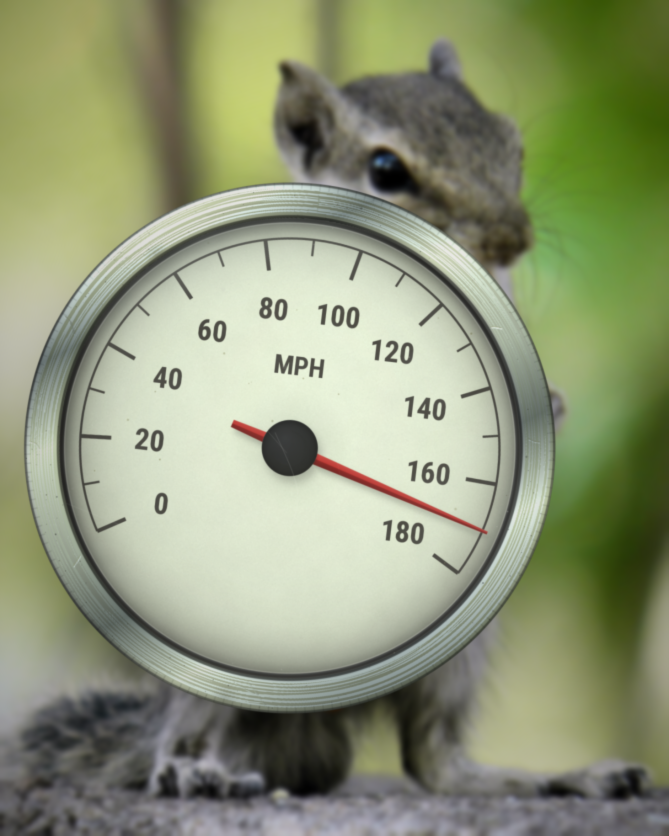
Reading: mph 170
